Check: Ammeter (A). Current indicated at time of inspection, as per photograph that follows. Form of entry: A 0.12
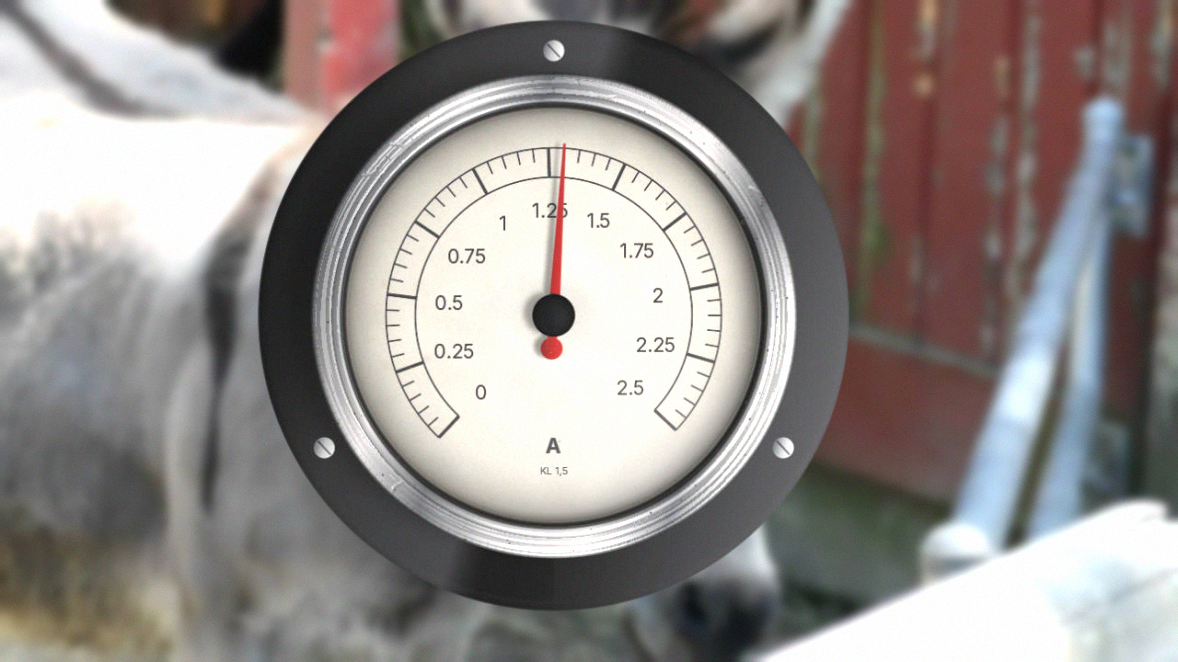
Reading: A 1.3
